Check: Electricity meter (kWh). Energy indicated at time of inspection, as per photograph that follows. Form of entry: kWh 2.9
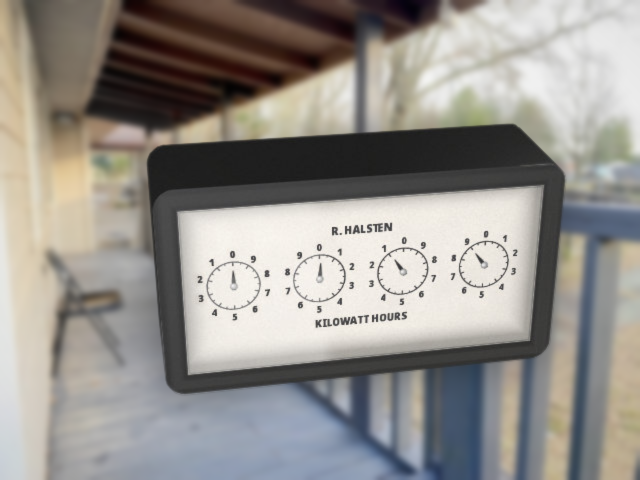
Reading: kWh 9
